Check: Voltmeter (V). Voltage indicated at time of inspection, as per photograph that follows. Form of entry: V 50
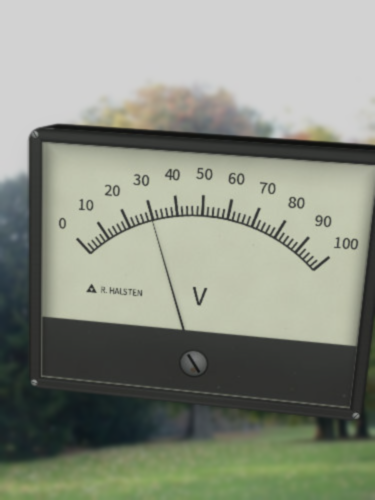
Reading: V 30
